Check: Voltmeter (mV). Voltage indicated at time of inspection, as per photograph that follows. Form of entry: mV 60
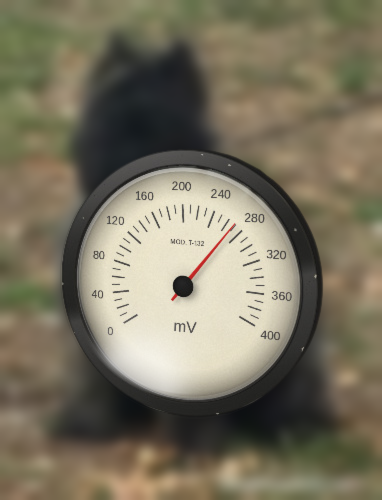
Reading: mV 270
